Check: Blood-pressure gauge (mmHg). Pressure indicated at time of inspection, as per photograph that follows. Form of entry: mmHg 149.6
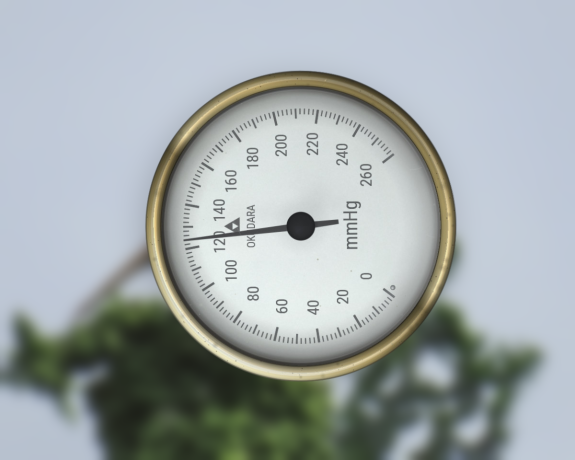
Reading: mmHg 124
